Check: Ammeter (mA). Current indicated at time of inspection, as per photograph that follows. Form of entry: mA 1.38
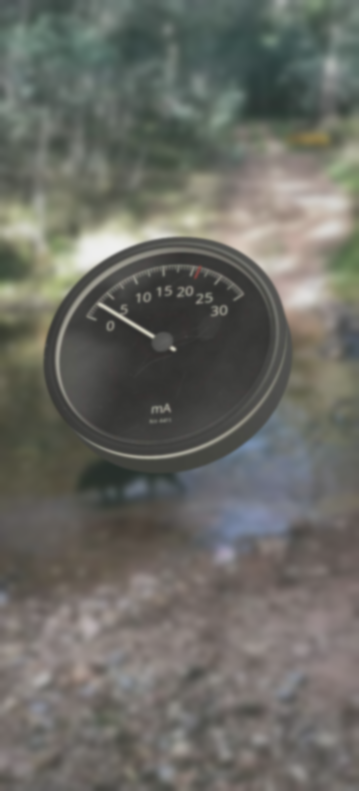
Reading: mA 2.5
